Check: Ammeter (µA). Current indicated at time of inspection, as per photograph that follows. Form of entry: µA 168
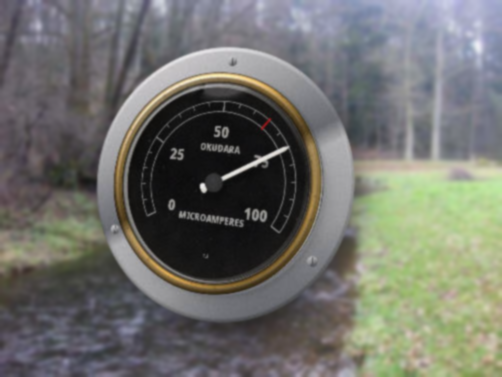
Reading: µA 75
